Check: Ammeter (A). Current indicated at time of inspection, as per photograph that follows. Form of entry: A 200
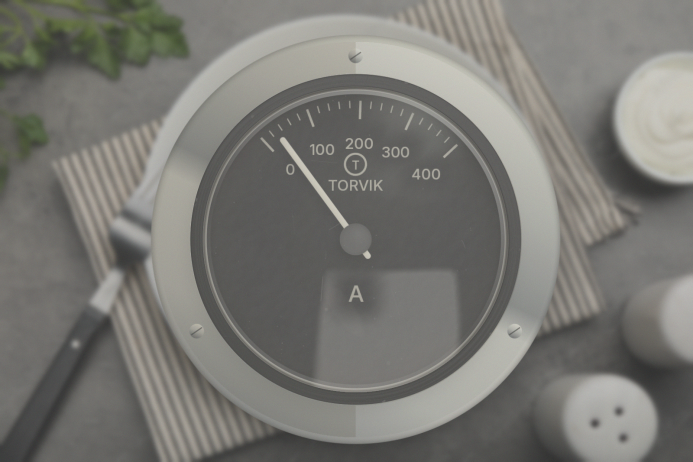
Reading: A 30
